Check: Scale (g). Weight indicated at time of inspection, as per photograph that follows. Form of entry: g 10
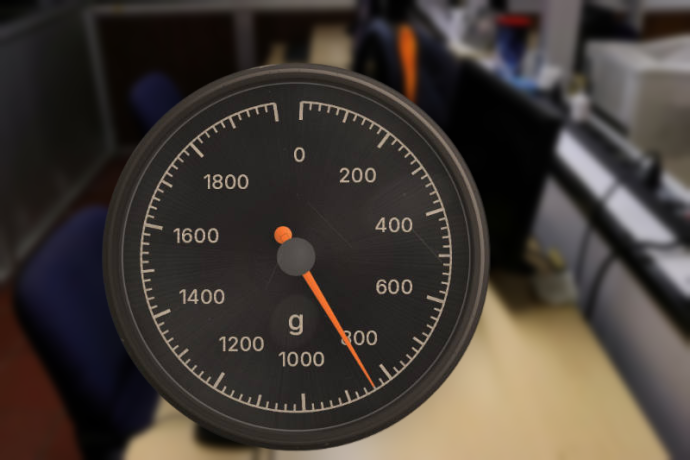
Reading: g 840
